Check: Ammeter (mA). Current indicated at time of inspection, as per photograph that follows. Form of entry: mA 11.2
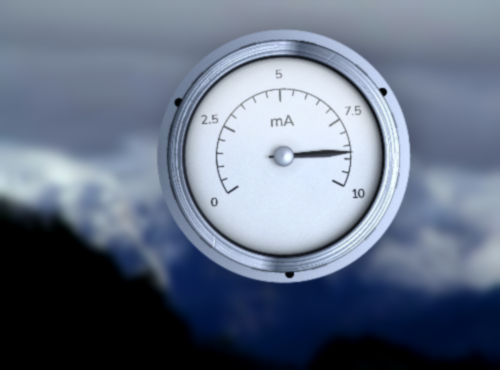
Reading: mA 8.75
